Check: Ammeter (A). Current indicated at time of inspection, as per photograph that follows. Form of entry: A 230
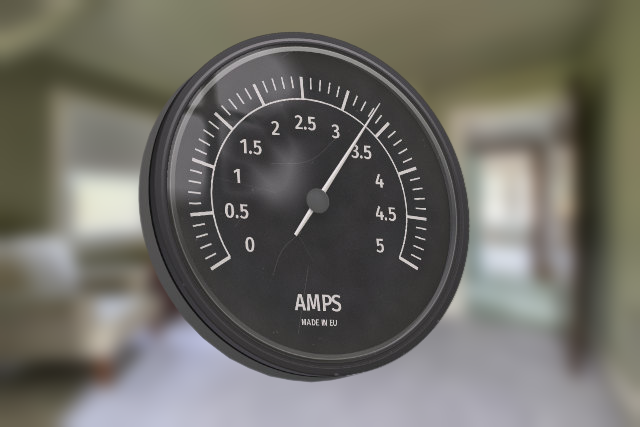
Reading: A 3.3
